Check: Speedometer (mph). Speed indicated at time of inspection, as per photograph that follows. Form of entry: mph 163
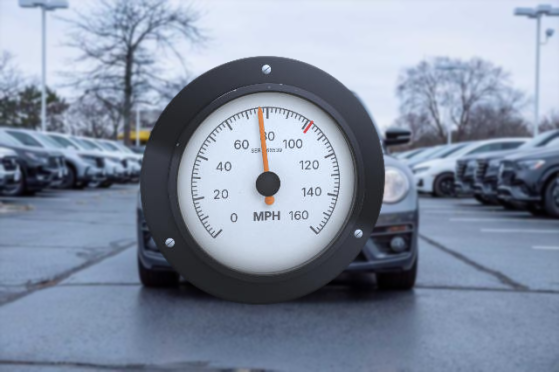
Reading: mph 76
